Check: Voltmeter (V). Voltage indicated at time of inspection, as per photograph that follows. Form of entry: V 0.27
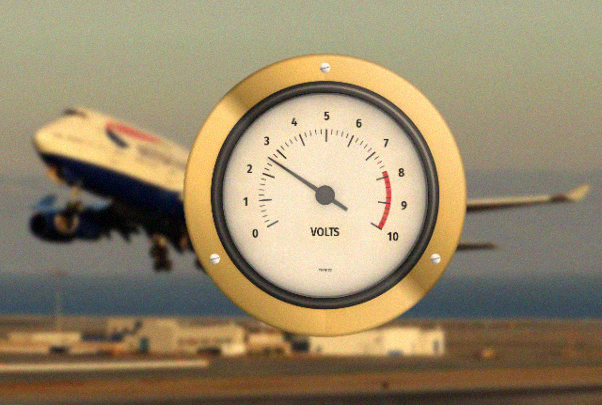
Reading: V 2.6
